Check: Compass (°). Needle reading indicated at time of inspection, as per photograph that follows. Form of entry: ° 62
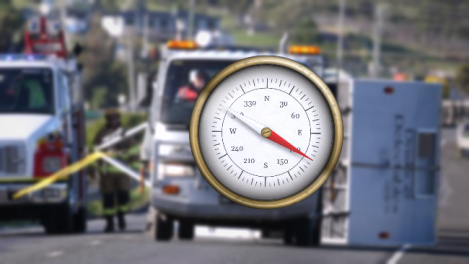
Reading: ° 120
